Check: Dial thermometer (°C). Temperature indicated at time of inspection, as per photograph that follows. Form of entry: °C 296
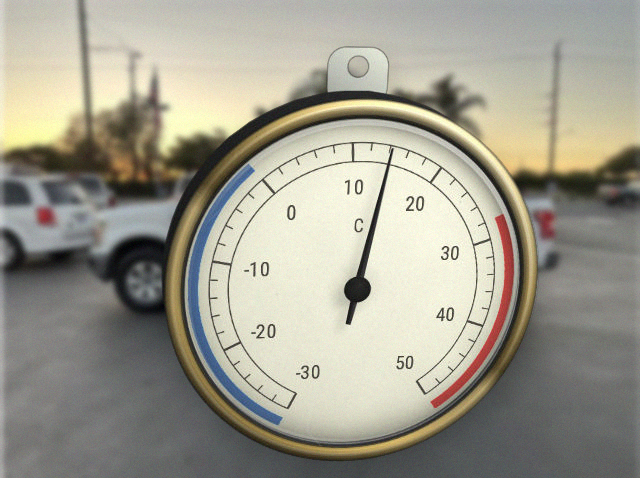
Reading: °C 14
